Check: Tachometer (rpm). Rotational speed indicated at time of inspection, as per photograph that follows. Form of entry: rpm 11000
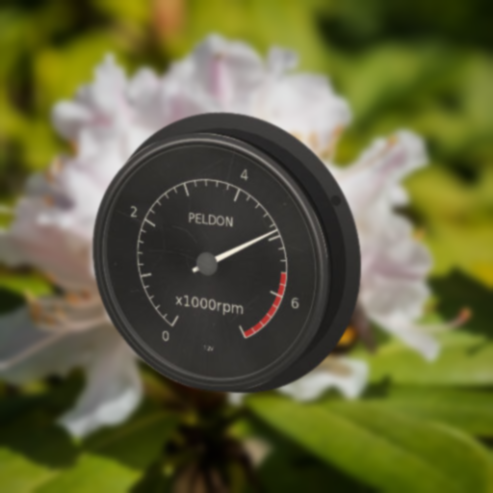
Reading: rpm 4900
